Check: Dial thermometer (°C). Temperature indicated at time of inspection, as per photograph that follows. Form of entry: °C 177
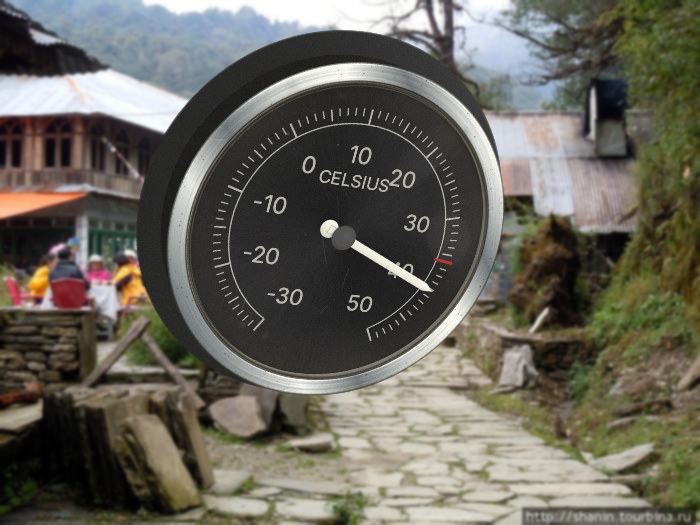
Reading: °C 40
